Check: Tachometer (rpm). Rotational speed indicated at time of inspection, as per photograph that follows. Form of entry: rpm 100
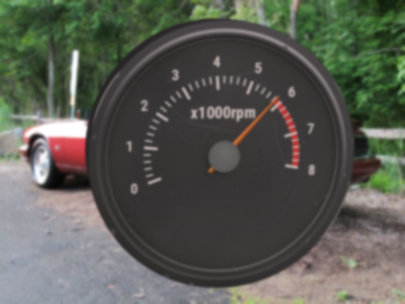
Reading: rpm 5800
